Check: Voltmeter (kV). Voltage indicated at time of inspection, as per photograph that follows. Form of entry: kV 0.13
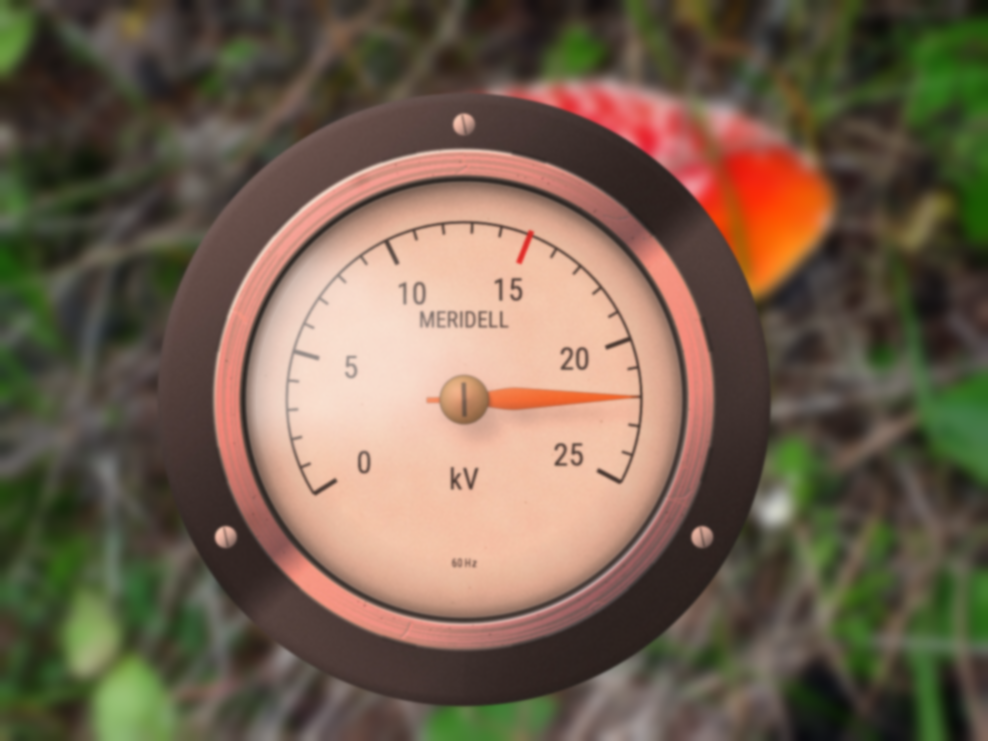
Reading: kV 22
